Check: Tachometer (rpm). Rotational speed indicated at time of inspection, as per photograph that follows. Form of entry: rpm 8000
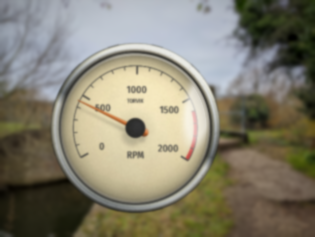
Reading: rpm 450
